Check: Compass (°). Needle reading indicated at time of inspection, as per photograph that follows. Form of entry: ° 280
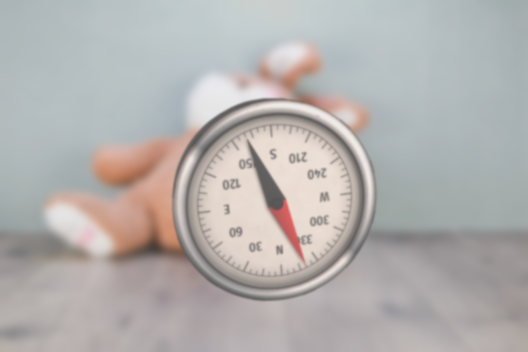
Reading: ° 340
